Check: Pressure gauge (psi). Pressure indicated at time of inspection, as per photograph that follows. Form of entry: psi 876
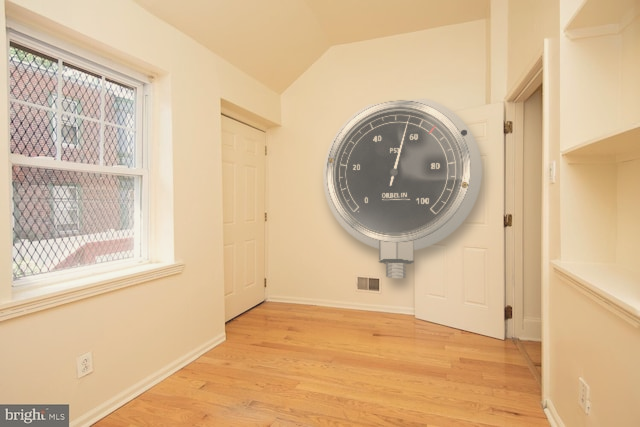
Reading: psi 55
